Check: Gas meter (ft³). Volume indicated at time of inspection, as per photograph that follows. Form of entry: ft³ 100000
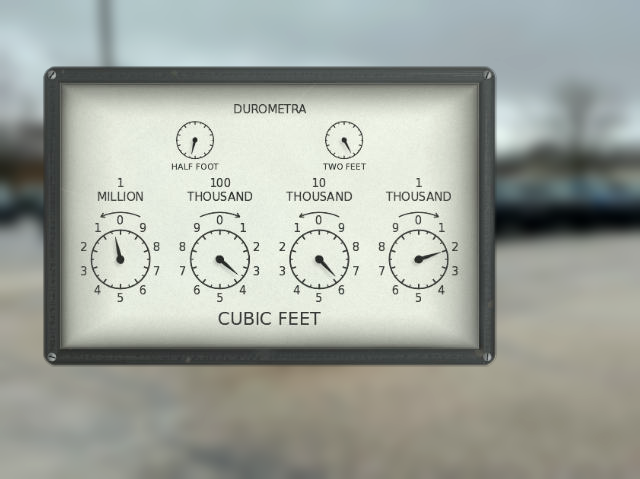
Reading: ft³ 36200
